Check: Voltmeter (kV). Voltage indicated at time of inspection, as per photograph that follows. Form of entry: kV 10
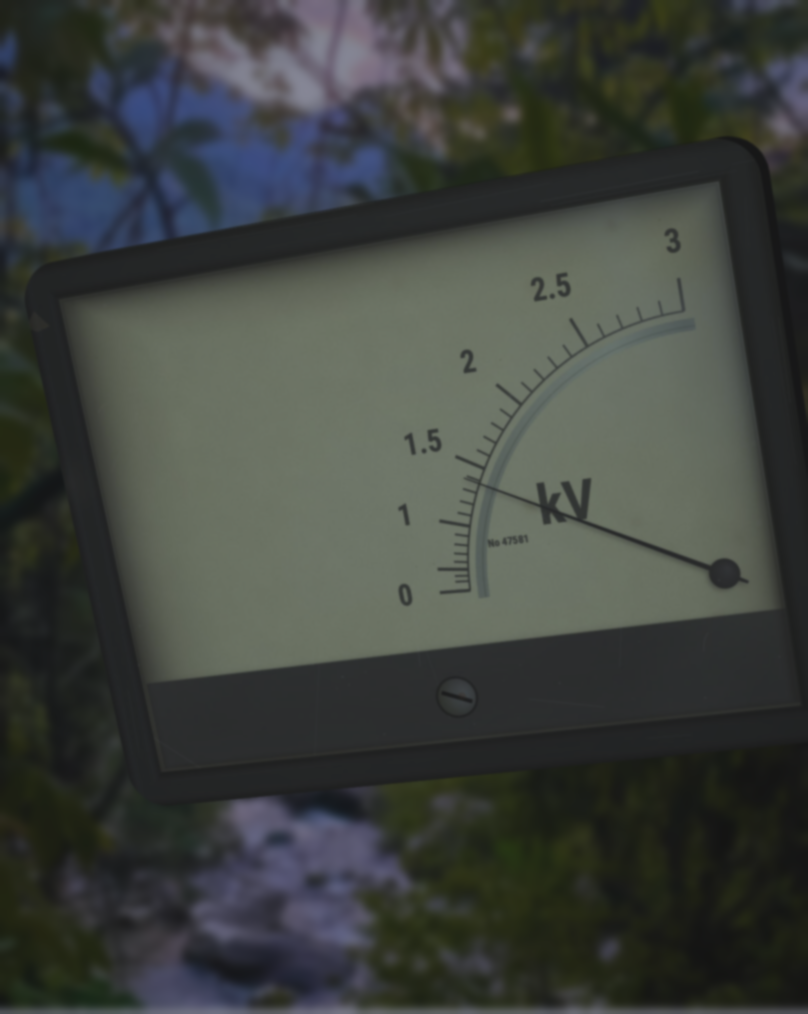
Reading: kV 1.4
